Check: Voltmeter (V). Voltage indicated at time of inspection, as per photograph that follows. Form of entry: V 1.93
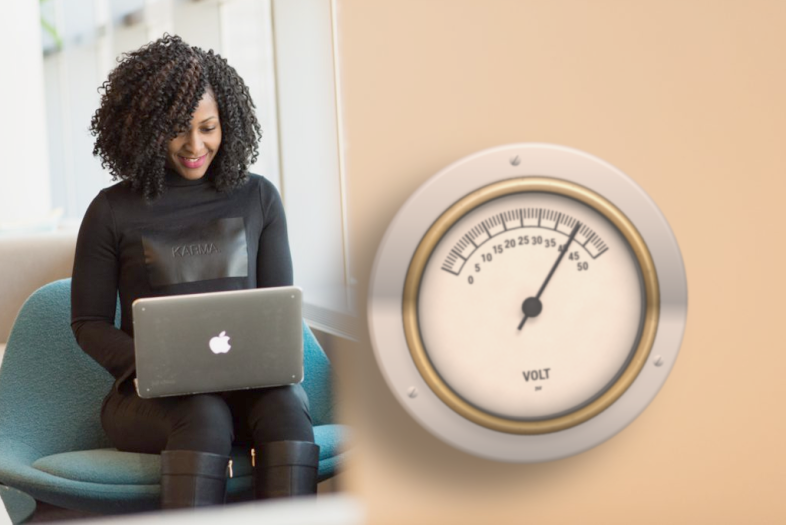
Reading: V 40
